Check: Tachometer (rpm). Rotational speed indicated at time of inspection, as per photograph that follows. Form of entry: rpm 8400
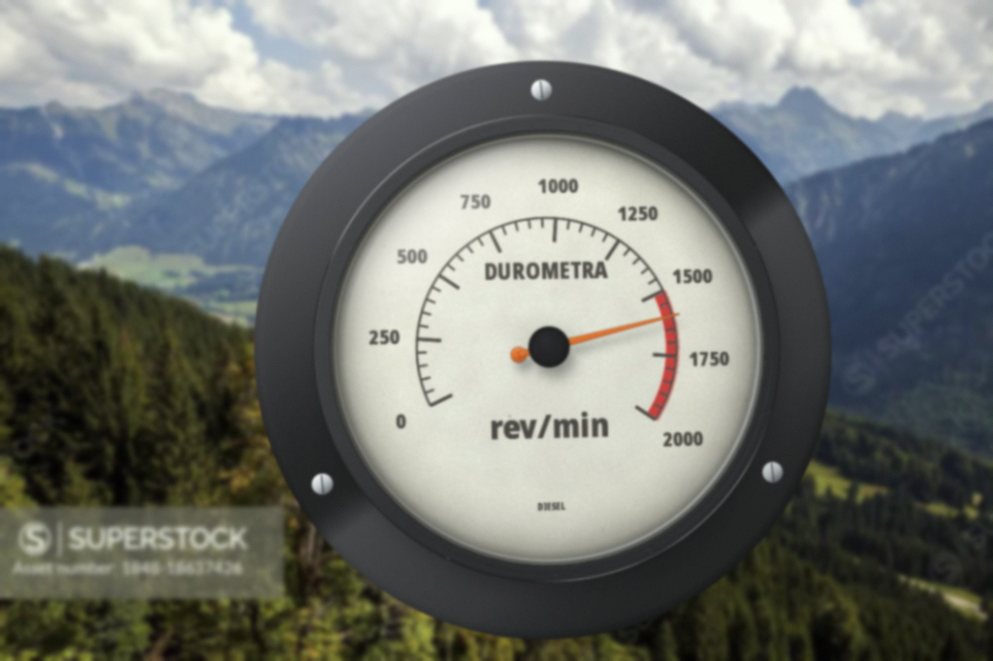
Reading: rpm 1600
